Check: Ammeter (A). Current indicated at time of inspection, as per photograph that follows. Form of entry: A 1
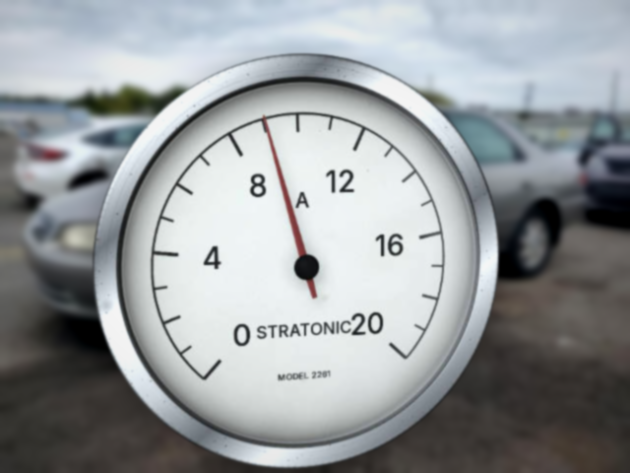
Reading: A 9
